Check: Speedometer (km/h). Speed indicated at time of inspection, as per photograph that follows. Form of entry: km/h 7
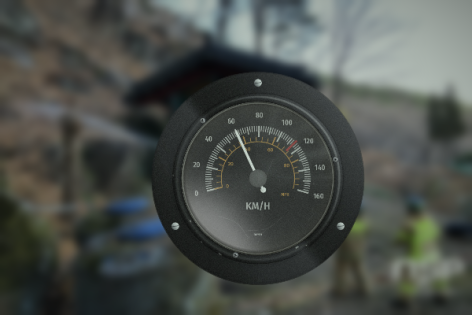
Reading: km/h 60
